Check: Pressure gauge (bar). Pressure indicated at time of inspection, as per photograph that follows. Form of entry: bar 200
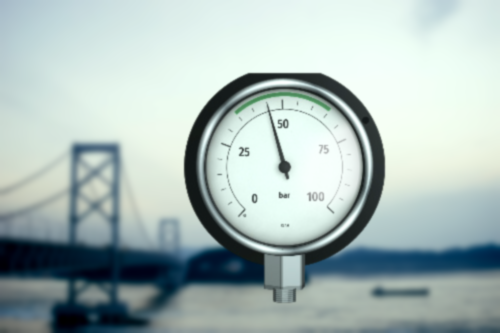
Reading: bar 45
